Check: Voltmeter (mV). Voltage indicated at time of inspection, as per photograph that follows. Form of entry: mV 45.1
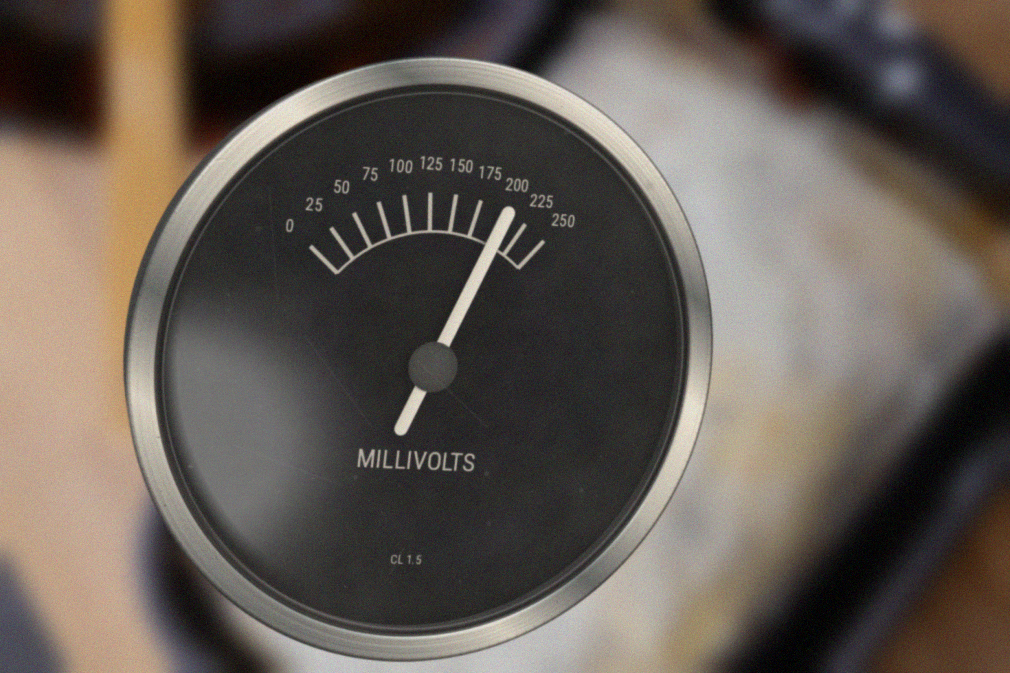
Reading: mV 200
